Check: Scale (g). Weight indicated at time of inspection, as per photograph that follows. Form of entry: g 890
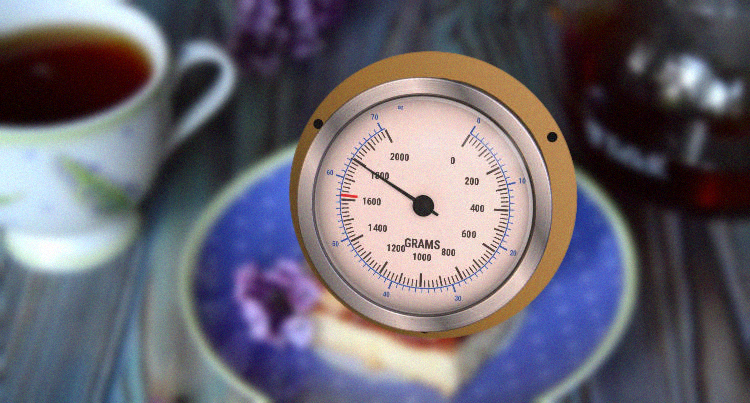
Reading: g 1800
